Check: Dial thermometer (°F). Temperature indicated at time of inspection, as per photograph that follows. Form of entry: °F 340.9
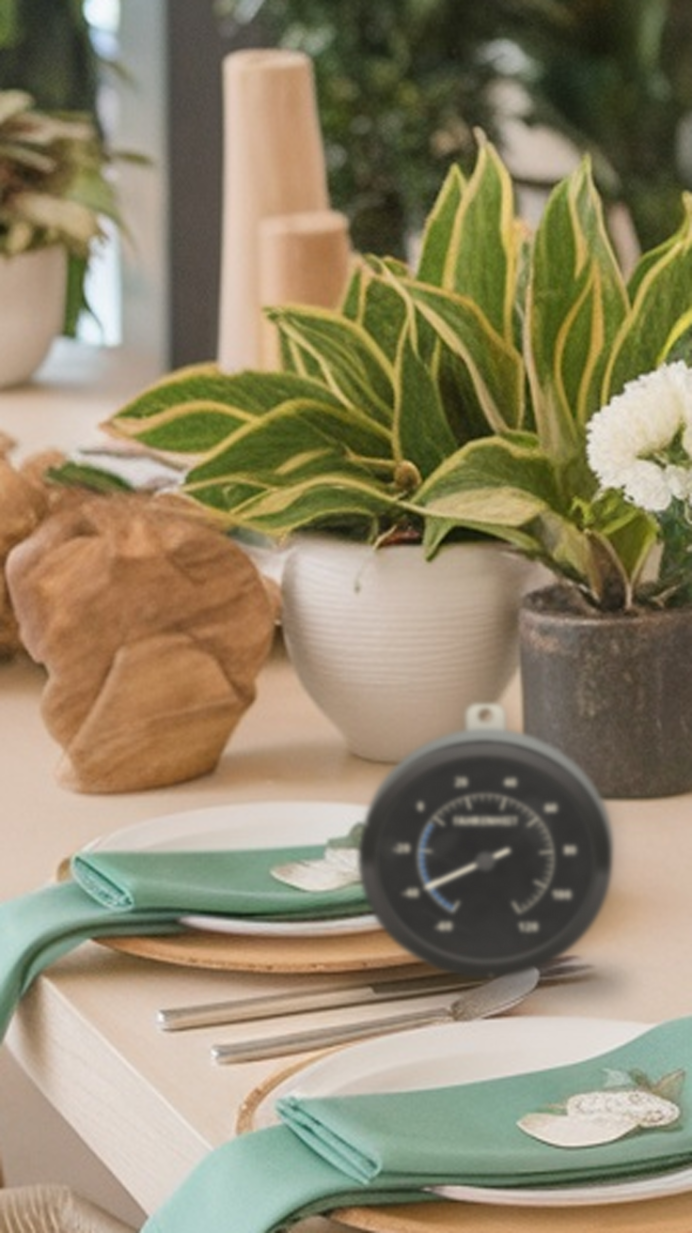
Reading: °F -40
